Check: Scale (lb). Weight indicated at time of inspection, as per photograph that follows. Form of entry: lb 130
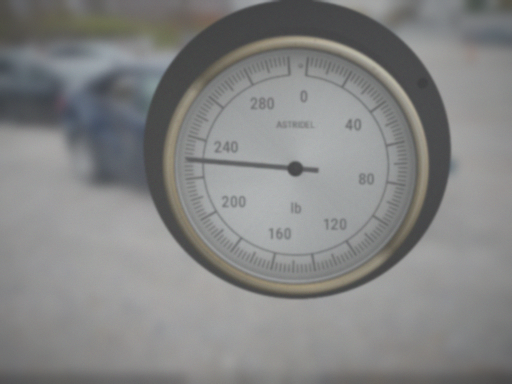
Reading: lb 230
